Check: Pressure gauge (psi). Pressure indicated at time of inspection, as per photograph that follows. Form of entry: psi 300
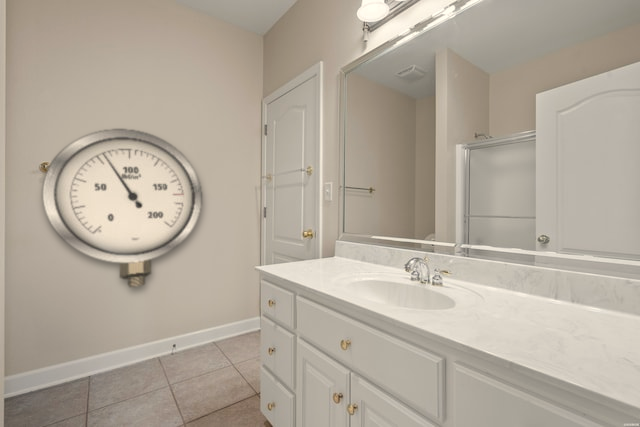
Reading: psi 80
